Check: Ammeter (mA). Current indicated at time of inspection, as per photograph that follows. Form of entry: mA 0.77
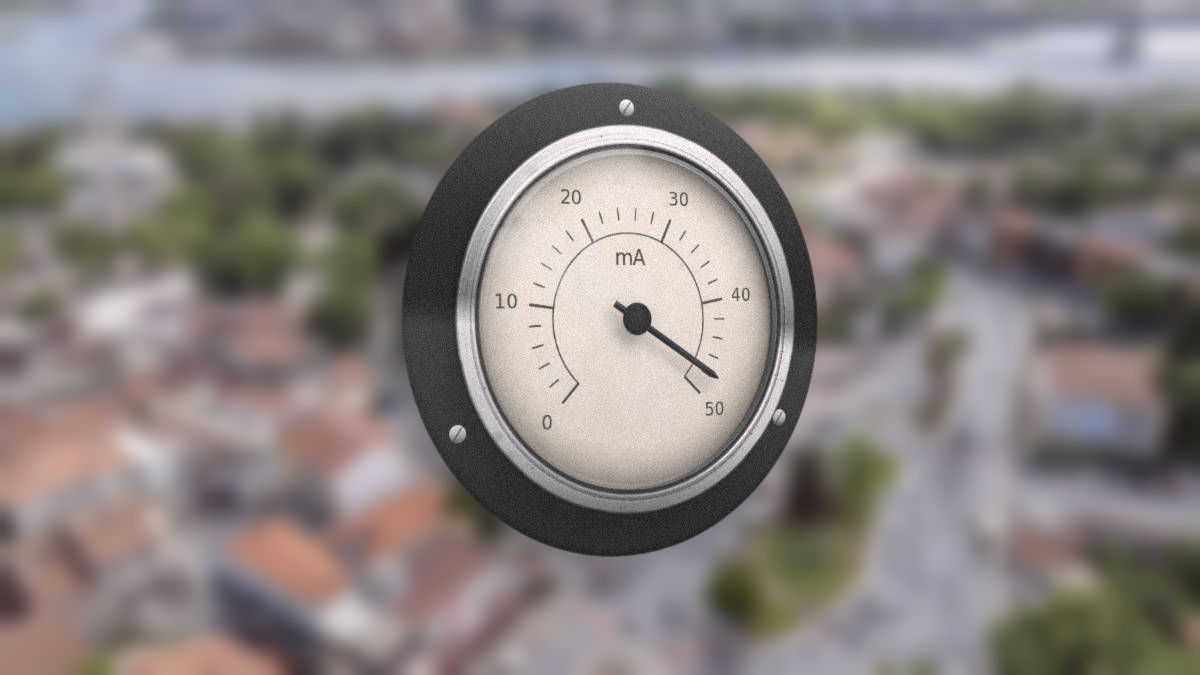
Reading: mA 48
